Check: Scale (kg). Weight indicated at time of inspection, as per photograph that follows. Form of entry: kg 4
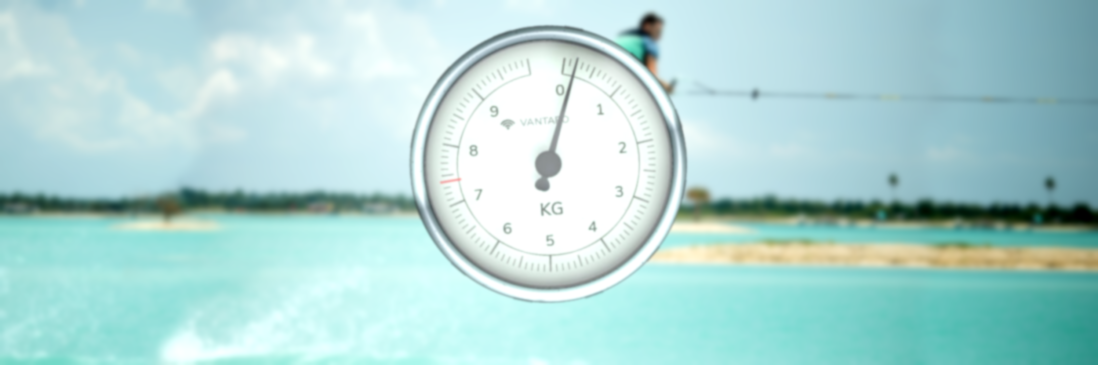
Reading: kg 0.2
